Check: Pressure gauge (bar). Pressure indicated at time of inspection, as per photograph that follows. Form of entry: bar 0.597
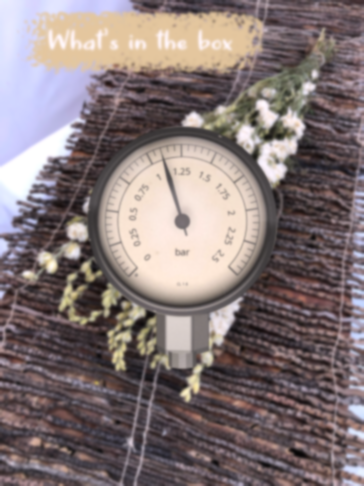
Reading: bar 1.1
